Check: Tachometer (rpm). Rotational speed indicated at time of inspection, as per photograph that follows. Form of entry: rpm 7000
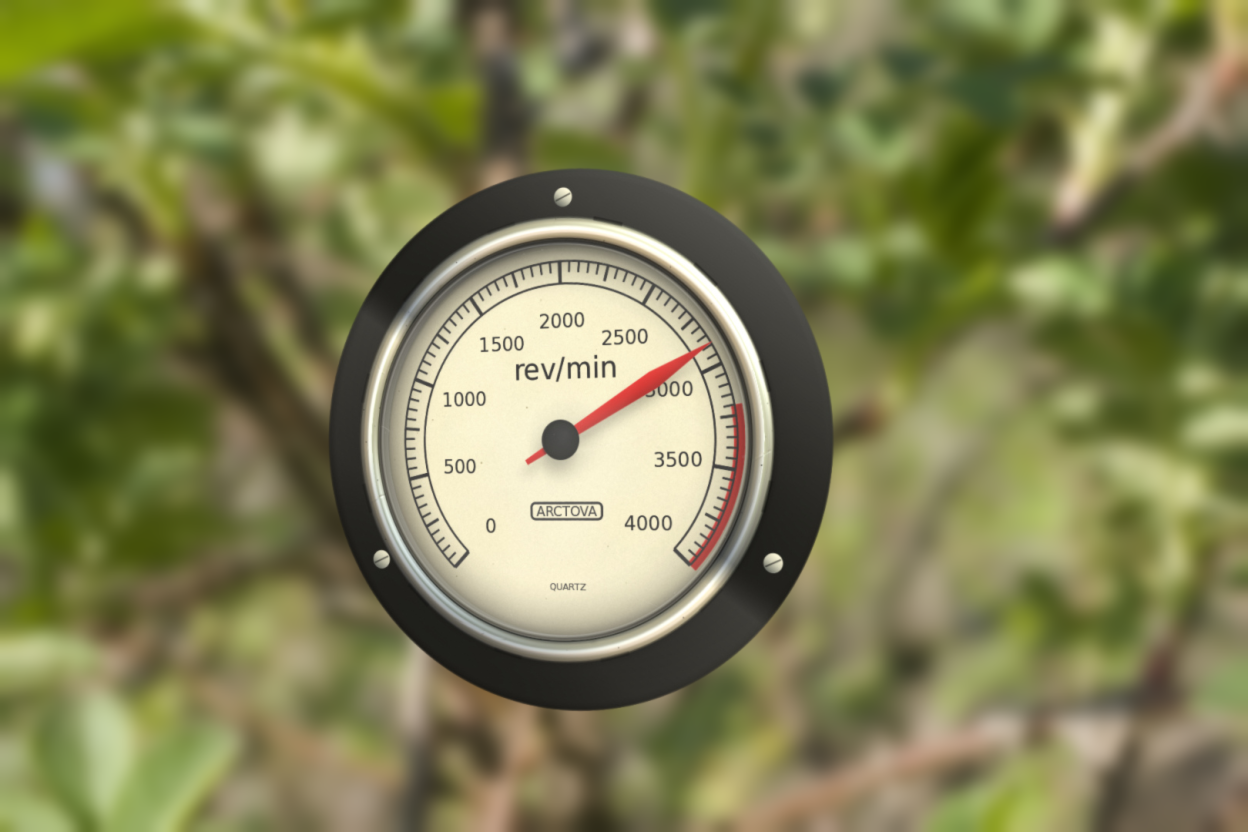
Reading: rpm 2900
